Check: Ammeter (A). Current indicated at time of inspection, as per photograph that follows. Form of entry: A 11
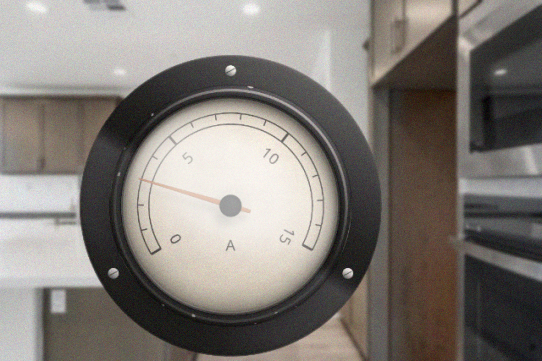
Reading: A 3
